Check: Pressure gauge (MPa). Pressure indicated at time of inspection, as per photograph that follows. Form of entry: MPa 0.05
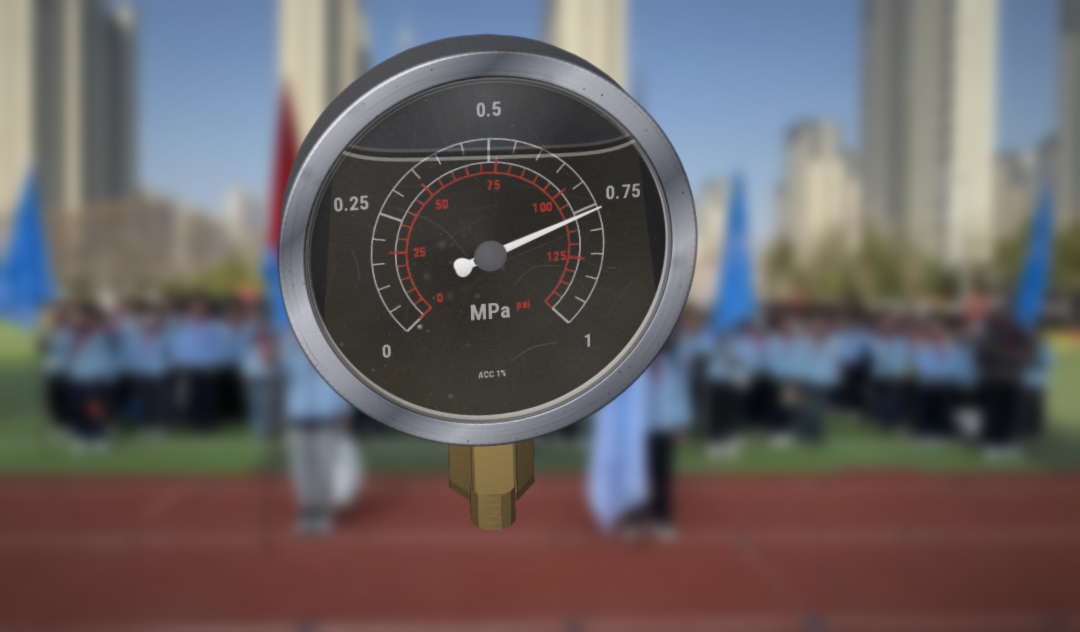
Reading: MPa 0.75
